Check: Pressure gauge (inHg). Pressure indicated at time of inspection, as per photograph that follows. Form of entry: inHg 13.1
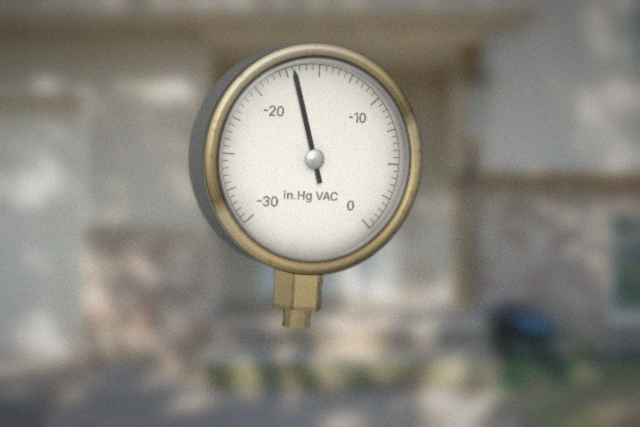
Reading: inHg -17
